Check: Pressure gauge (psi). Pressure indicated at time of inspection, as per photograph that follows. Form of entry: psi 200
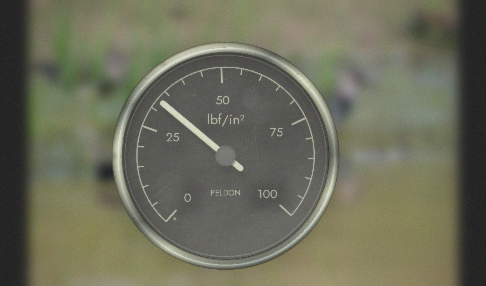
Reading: psi 32.5
